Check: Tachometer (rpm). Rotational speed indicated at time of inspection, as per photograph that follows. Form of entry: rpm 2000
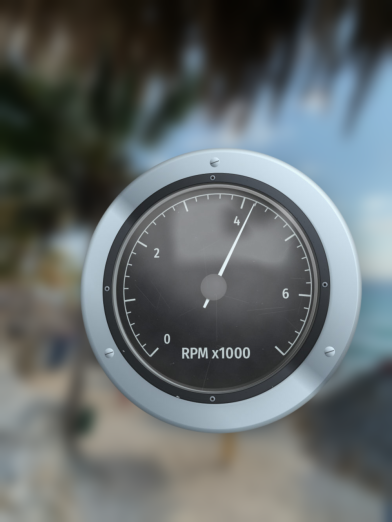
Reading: rpm 4200
